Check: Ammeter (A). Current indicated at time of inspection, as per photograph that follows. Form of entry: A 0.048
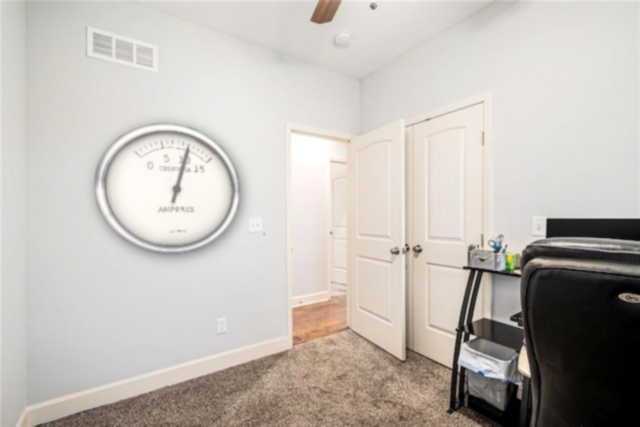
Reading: A 10
